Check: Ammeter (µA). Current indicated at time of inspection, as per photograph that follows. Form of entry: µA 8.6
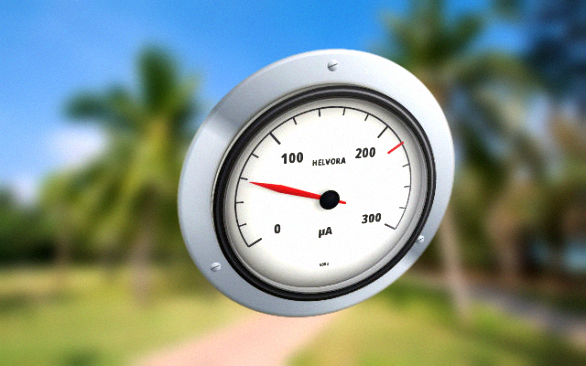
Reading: µA 60
